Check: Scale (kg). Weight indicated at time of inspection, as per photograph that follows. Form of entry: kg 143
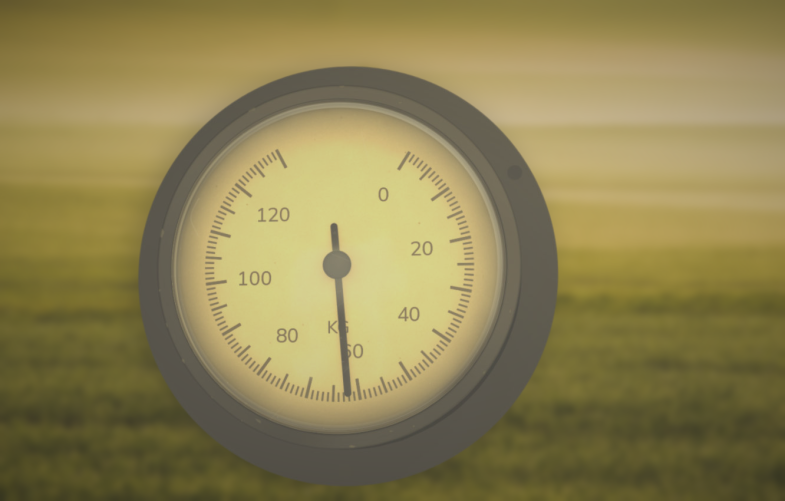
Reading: kg 62
